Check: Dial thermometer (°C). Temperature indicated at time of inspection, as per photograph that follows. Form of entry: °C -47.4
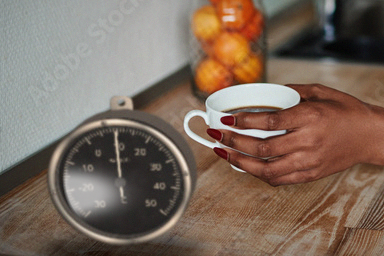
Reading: °C 10
